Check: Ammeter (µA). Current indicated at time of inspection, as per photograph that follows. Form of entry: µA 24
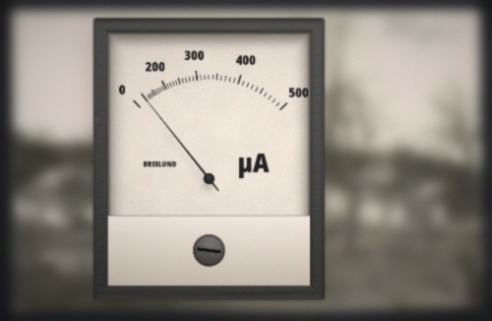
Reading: µA 100
